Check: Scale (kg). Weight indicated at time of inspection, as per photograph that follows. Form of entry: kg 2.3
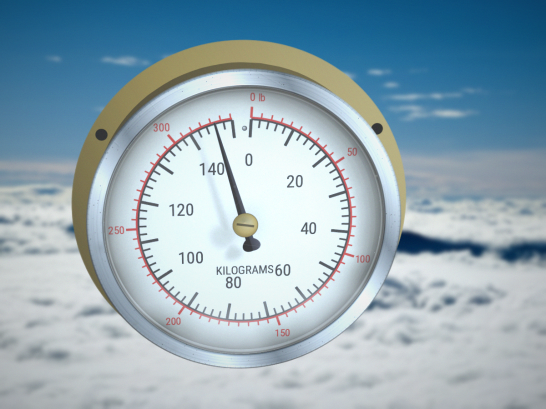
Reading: kg 146
